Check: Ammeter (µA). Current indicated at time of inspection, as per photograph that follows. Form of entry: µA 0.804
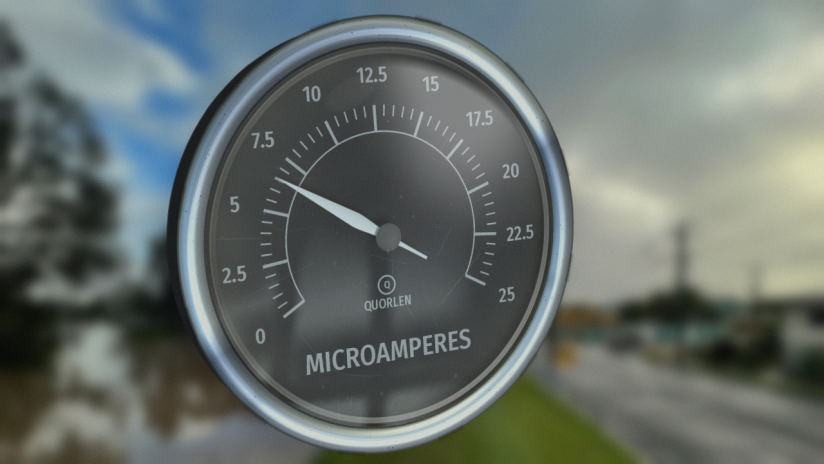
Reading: µA 6.5
